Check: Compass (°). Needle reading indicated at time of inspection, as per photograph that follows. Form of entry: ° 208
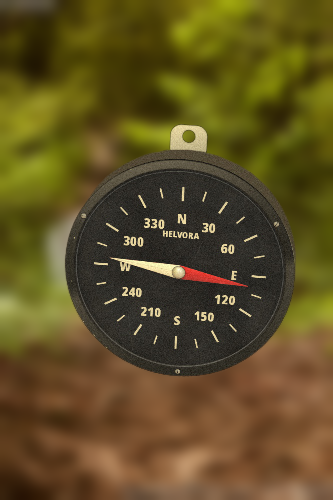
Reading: ° 97.5
